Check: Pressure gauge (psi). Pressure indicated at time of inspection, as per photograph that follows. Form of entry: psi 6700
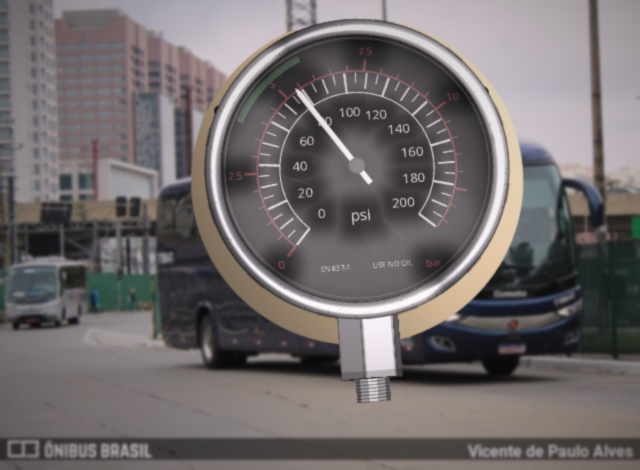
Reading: psi 77.5
